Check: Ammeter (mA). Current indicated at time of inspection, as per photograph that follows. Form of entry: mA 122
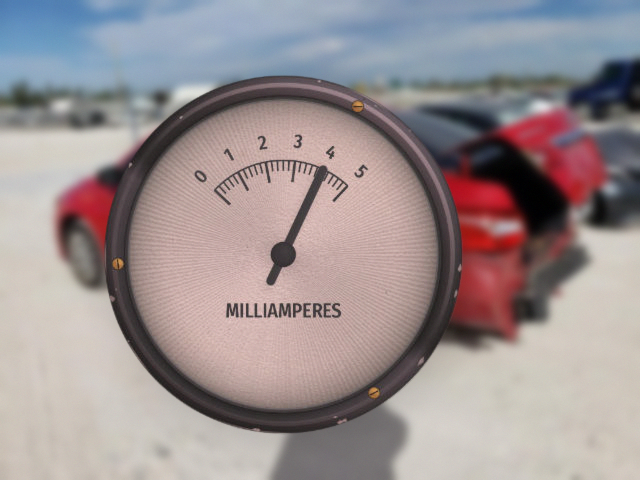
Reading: mA 4
